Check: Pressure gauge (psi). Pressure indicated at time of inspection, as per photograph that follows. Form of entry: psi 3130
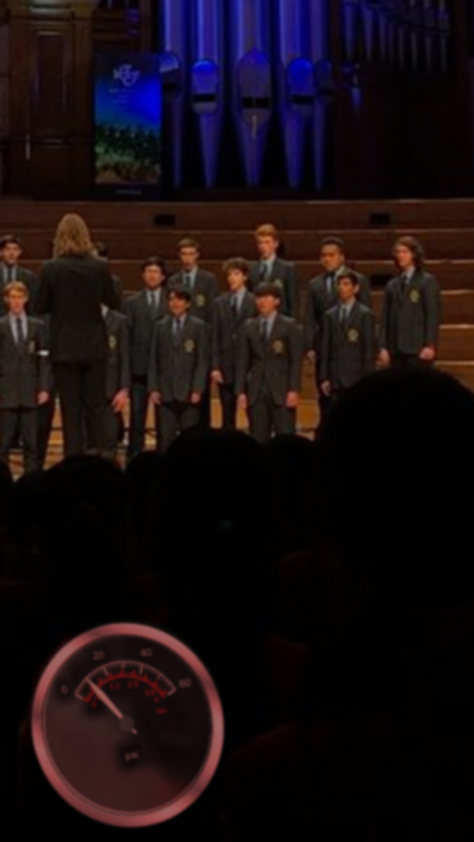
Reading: psi 10
